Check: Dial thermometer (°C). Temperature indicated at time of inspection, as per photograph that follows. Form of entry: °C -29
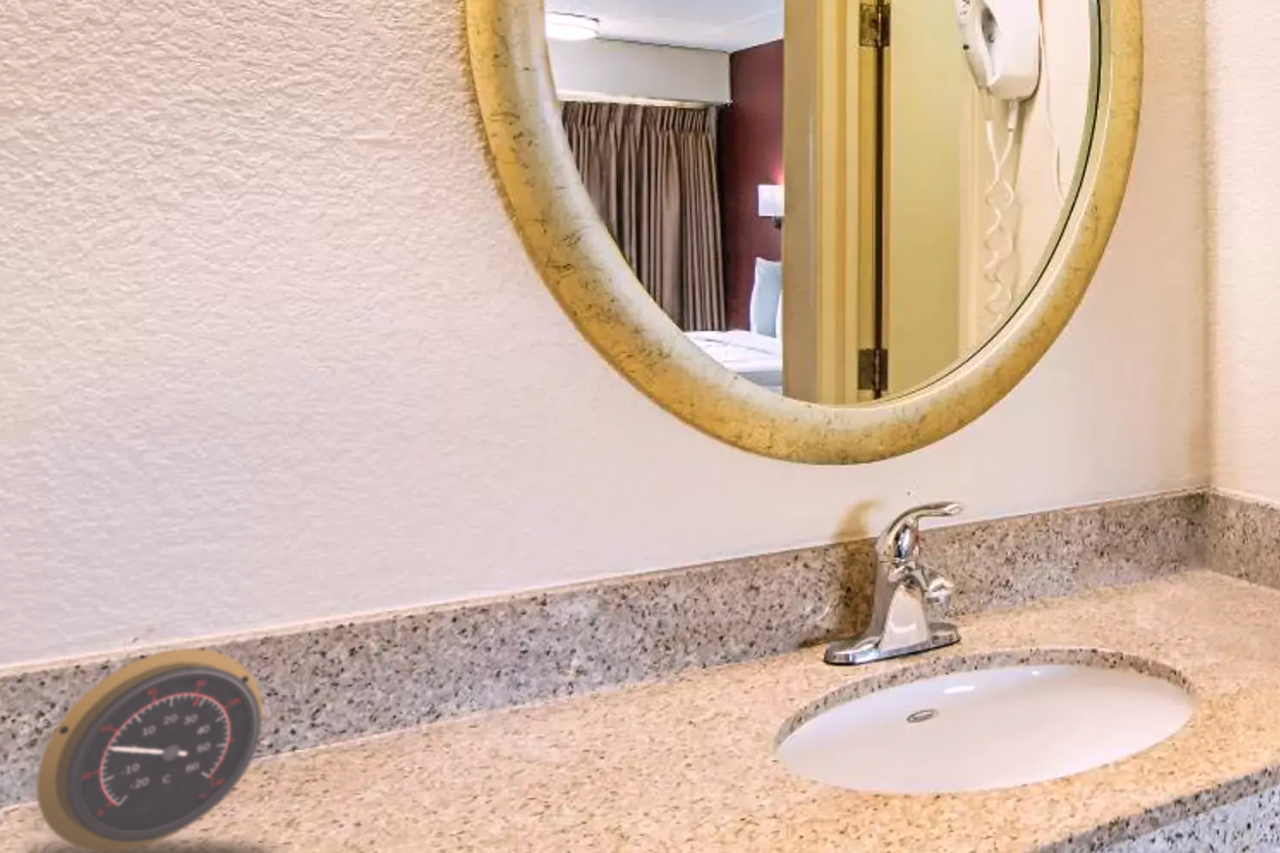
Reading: °C 0
